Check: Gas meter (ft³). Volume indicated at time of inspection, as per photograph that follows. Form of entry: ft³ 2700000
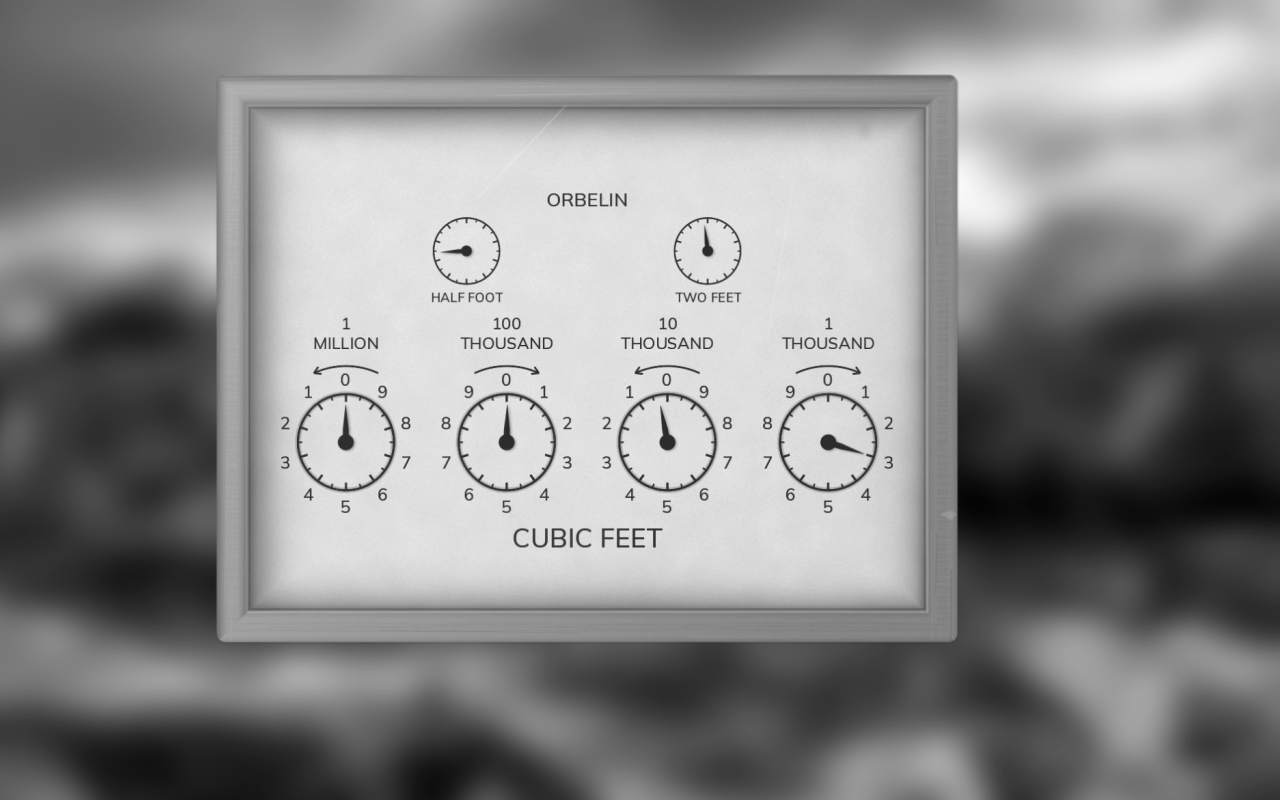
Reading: ft³ 300
